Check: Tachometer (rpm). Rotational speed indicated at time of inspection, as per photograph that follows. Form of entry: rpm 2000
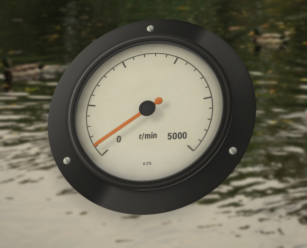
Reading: rpm 200
